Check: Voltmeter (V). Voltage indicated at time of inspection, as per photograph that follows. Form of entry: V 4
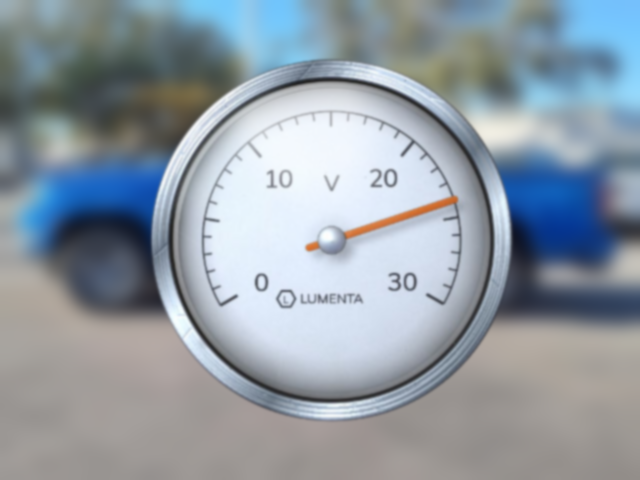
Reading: V 24
